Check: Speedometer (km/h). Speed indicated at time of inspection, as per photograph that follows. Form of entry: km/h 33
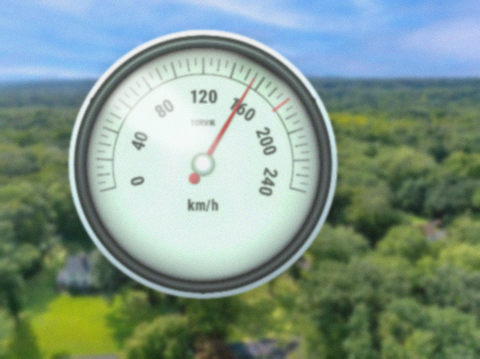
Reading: km/h 155
